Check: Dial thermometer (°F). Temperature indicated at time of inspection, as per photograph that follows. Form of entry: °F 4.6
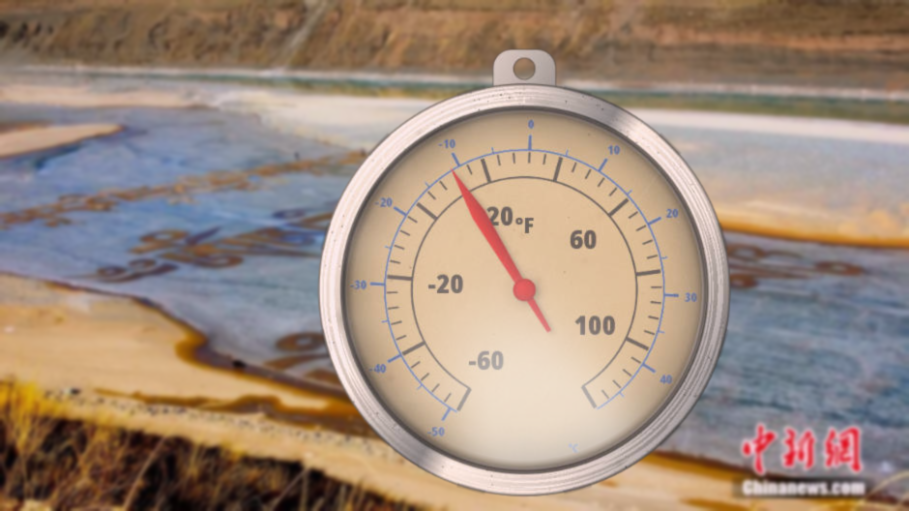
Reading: °F 12
